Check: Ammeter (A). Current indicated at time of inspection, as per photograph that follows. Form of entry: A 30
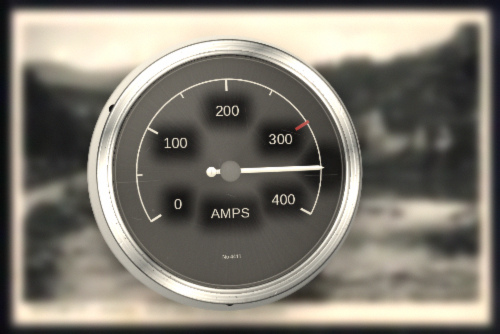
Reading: A 350
